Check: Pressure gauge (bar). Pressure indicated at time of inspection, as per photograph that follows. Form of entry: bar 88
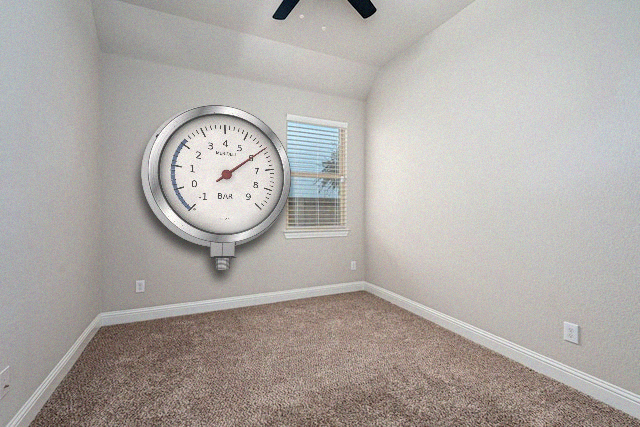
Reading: bar 6
